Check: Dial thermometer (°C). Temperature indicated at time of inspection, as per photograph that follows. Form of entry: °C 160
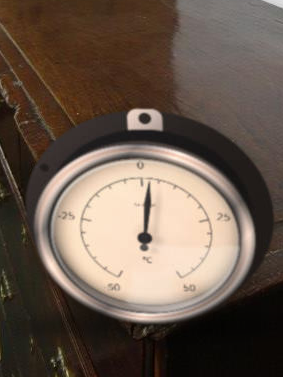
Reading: °C 2.5
